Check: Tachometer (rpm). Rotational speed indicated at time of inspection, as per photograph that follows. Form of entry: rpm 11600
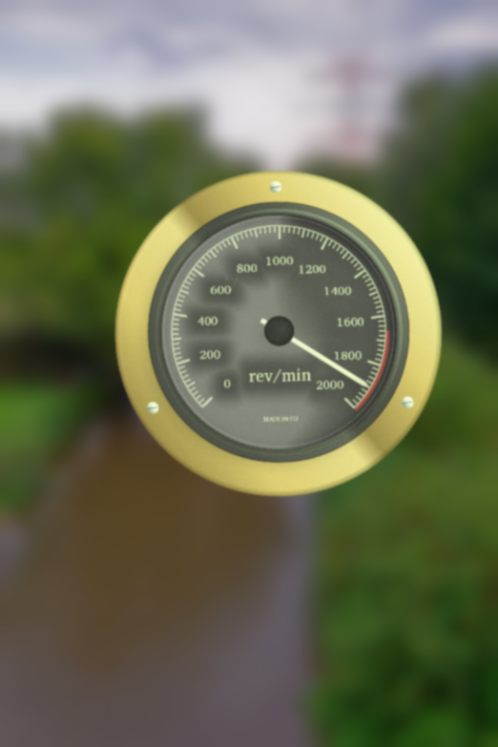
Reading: rpm 1900
